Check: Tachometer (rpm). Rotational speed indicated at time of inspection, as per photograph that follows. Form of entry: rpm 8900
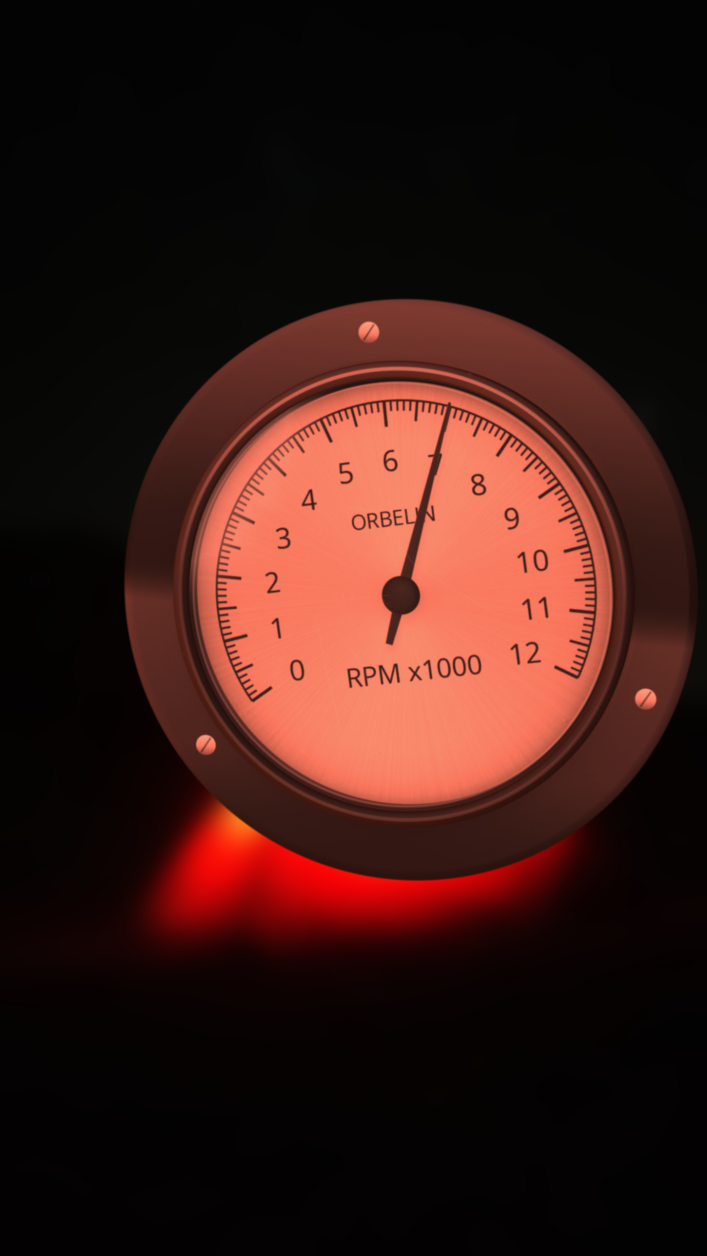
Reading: rpm 7000
